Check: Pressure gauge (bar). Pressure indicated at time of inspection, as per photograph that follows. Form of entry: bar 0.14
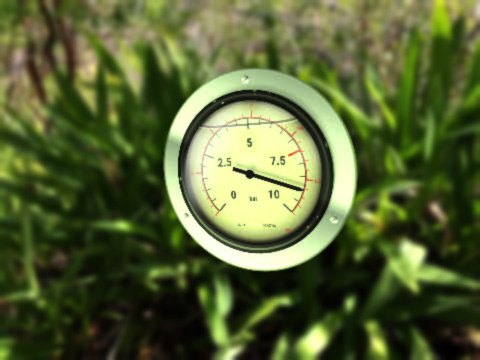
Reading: bar 9
